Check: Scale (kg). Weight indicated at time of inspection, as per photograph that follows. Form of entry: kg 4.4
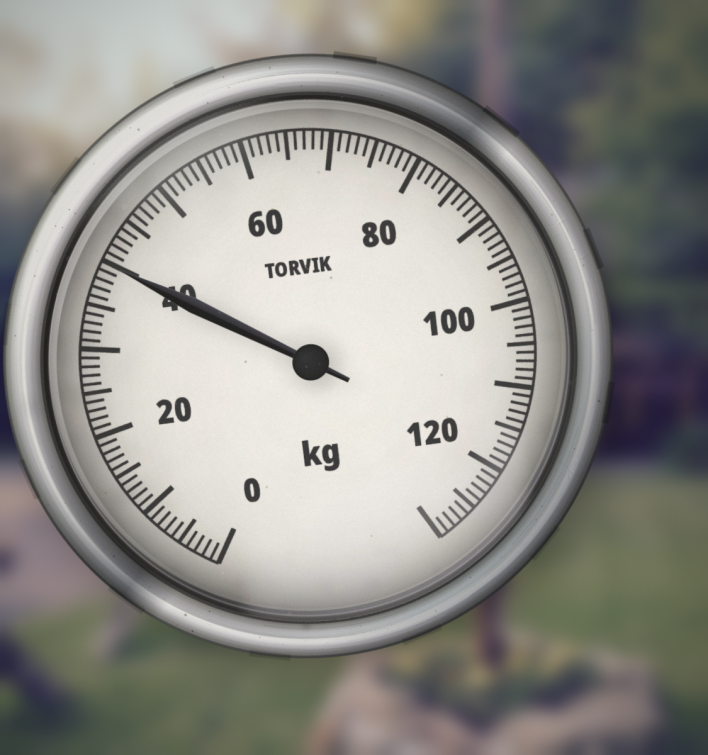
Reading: kg 40
